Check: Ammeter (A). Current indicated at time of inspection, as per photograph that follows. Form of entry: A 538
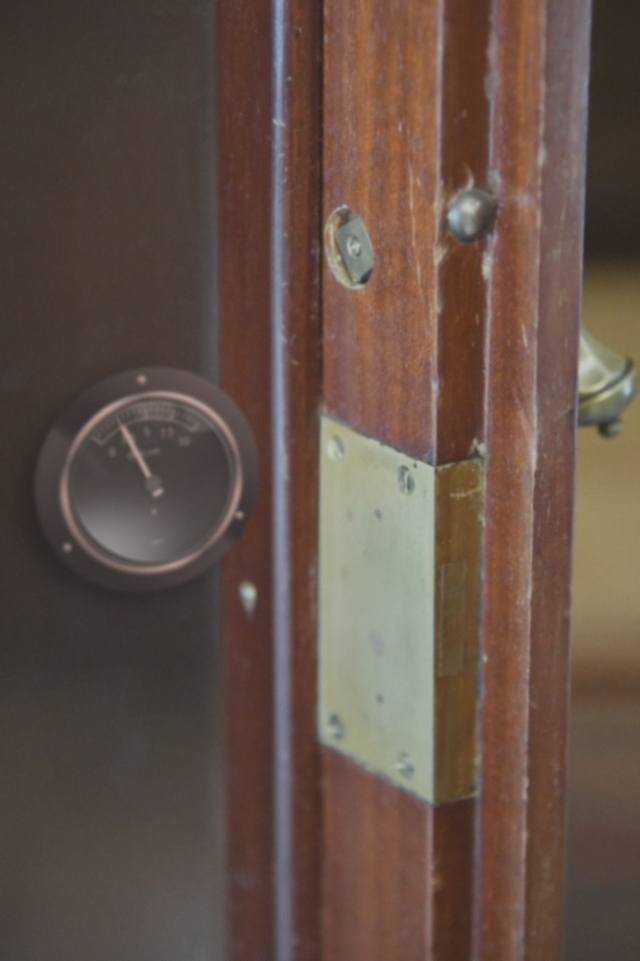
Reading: A 2.5
